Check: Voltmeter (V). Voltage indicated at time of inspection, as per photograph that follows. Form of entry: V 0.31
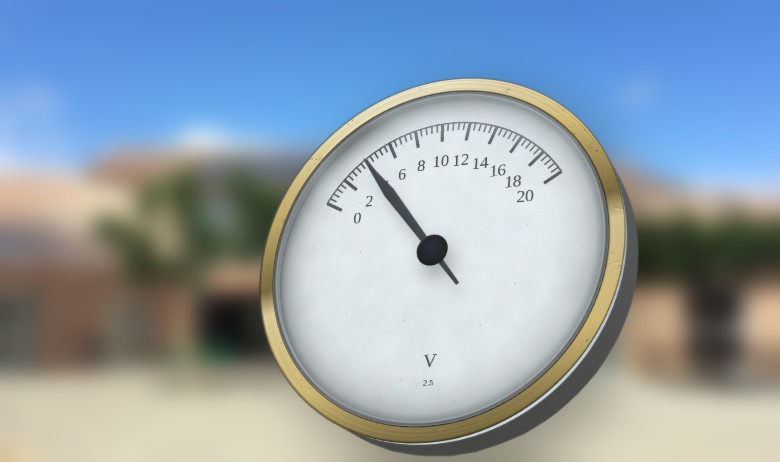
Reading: V 4
